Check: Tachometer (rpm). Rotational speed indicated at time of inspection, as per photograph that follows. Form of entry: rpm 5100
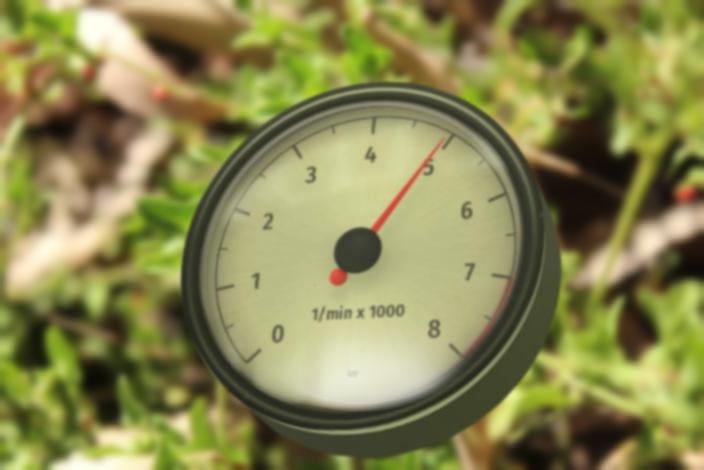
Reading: rpm 5000
